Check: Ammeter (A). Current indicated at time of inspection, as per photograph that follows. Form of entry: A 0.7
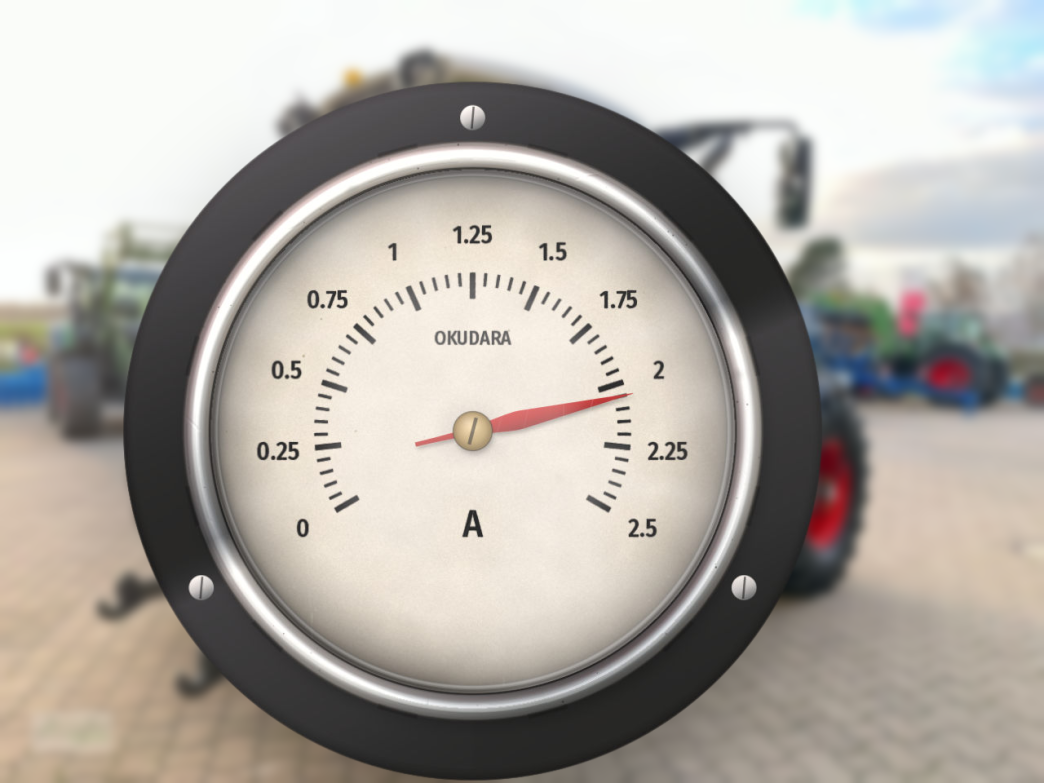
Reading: A 2.05
